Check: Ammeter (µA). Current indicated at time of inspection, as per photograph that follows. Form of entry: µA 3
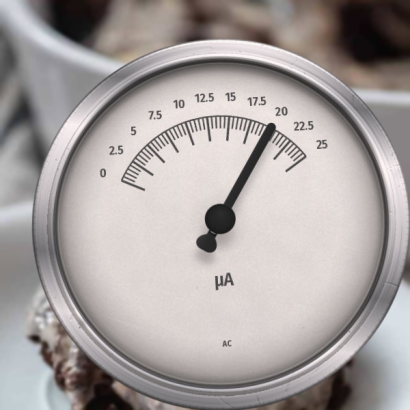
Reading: µA 20
